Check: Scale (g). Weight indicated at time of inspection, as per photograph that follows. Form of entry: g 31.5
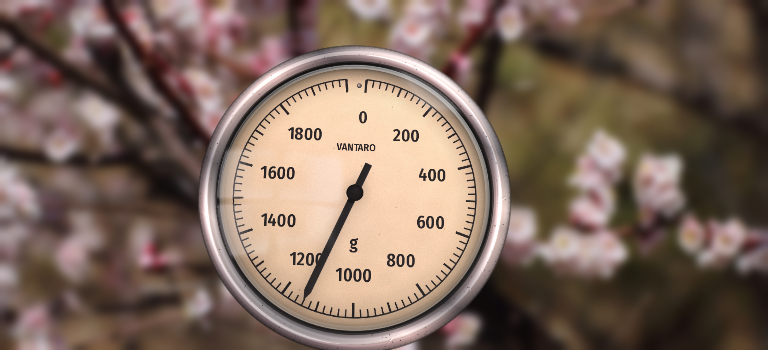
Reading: g 1140
